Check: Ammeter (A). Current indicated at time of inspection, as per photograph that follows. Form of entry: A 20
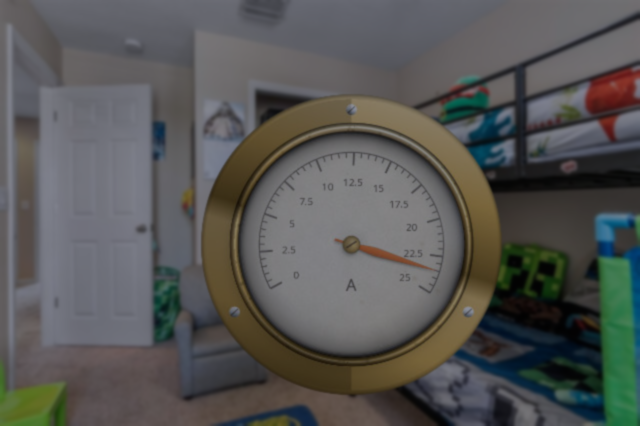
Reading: A 23.5
